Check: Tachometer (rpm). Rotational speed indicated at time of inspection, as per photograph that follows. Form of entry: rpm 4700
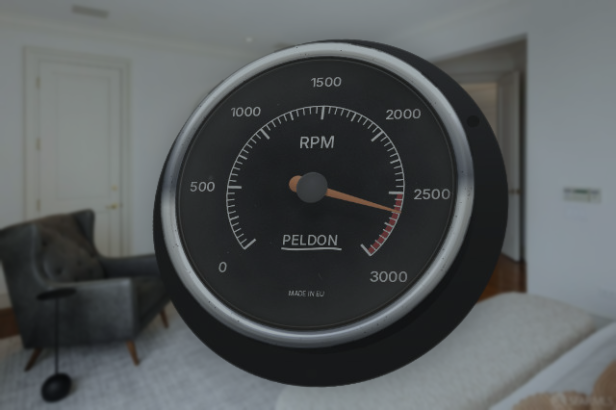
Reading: rpm 2650
